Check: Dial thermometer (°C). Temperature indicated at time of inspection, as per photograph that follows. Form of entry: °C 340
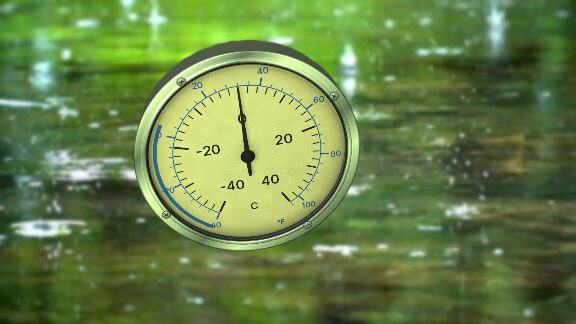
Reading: °C 0
